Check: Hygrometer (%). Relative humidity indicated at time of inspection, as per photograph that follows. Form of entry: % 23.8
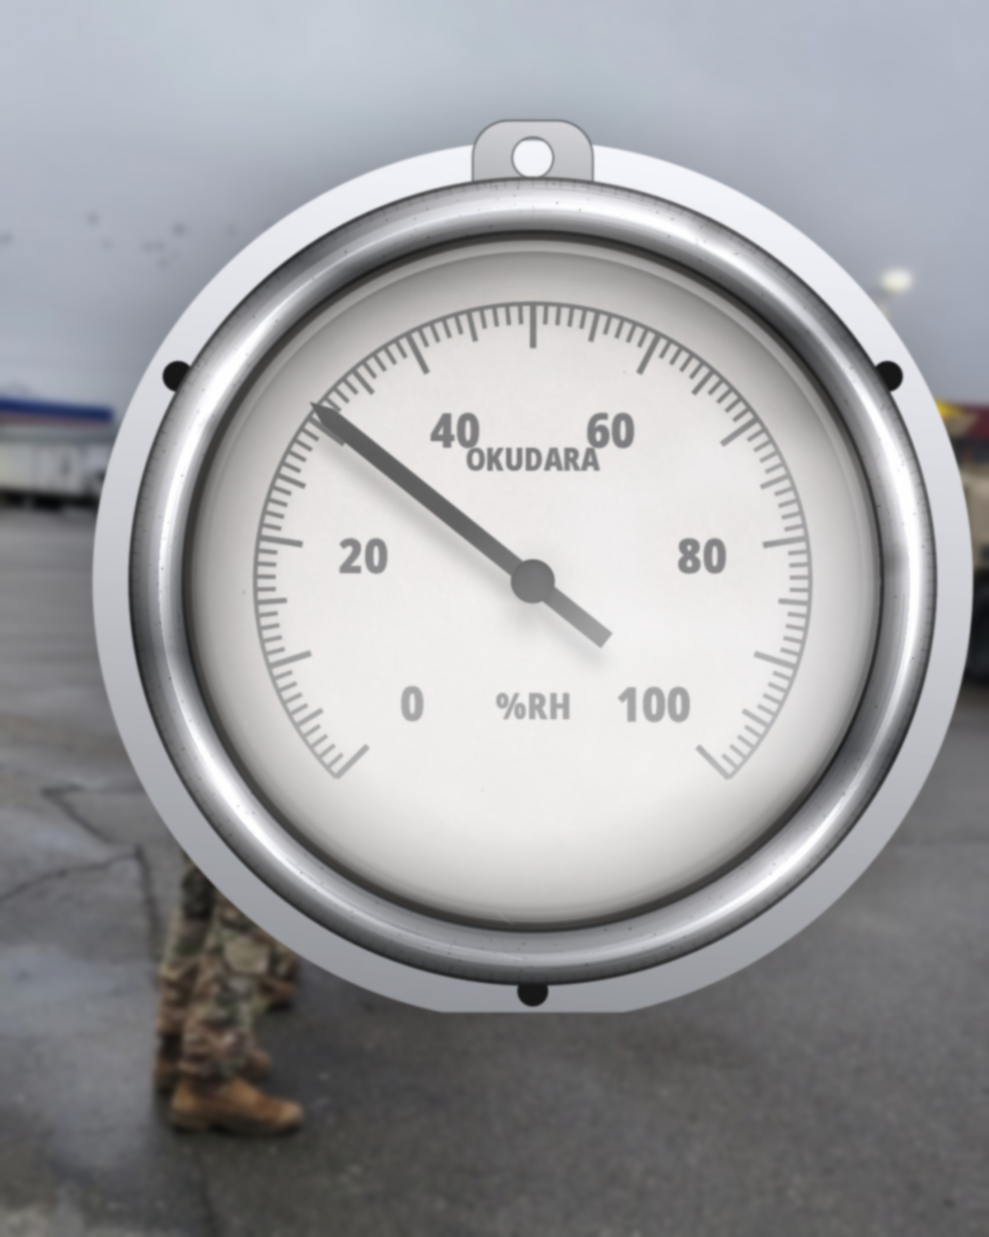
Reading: % 31
